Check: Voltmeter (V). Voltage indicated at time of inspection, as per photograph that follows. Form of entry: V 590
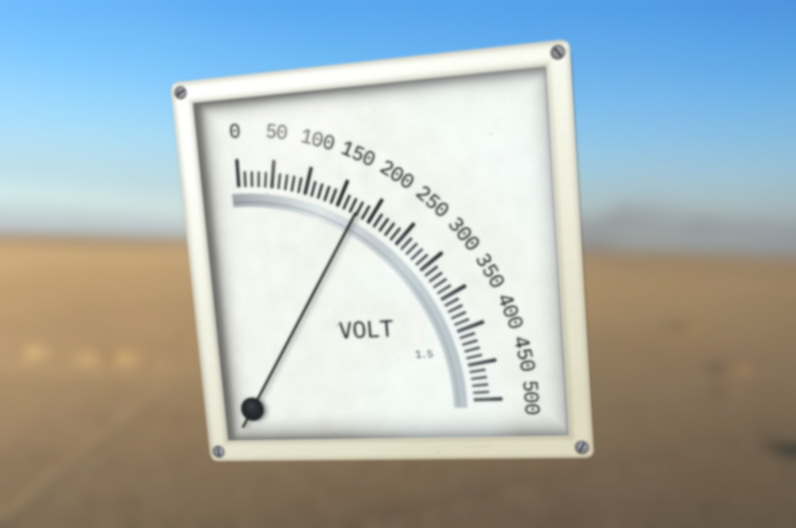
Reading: V 180
